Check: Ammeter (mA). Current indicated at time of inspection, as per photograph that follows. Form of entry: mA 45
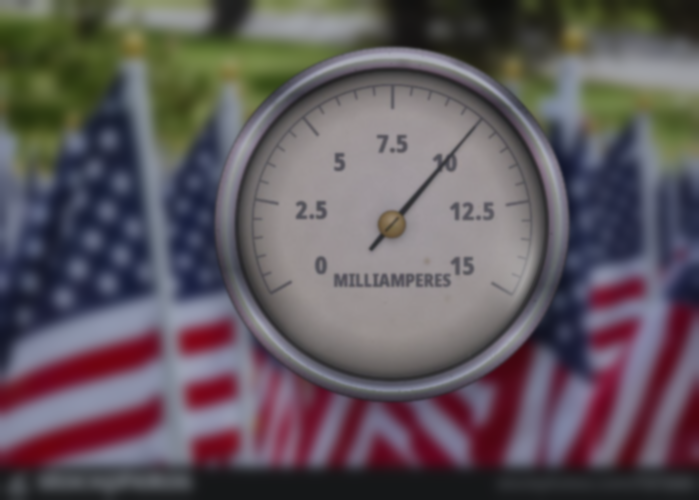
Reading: mA 10
